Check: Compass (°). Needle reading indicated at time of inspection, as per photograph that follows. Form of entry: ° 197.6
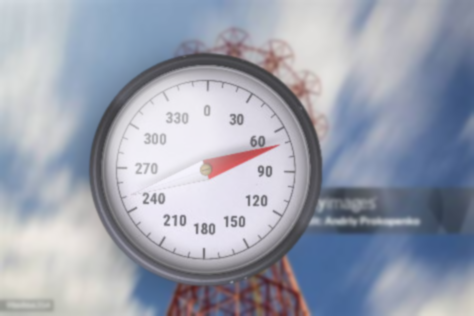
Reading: ° 70
